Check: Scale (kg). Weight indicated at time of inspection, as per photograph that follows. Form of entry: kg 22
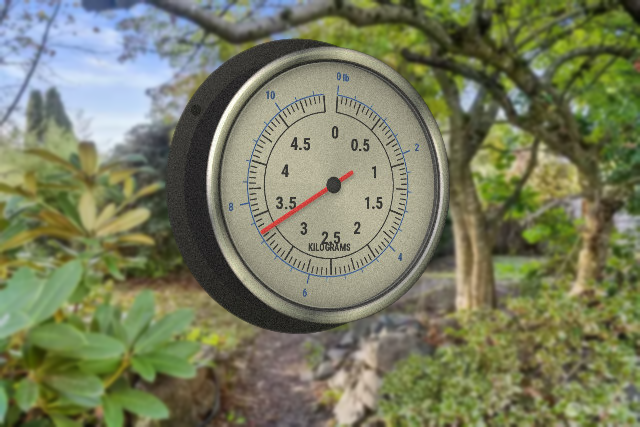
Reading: kg 3.35
